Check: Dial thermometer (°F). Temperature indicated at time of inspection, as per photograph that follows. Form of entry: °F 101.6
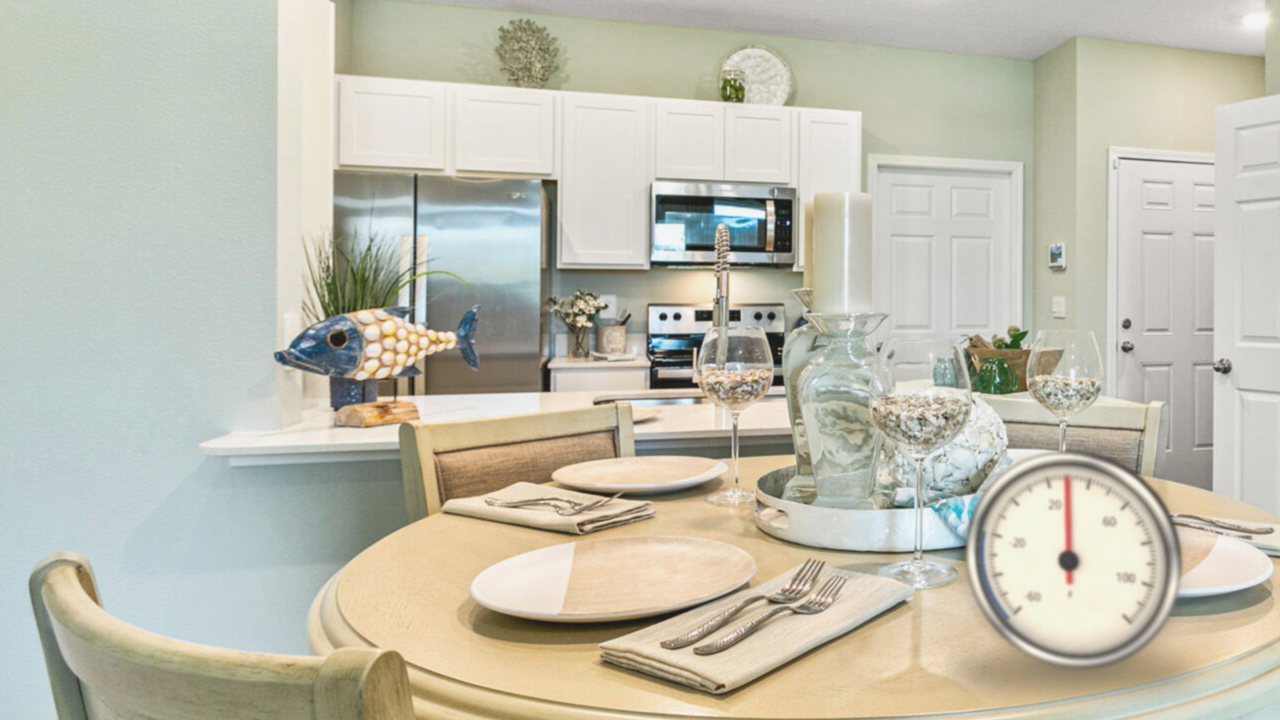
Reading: °F 30
